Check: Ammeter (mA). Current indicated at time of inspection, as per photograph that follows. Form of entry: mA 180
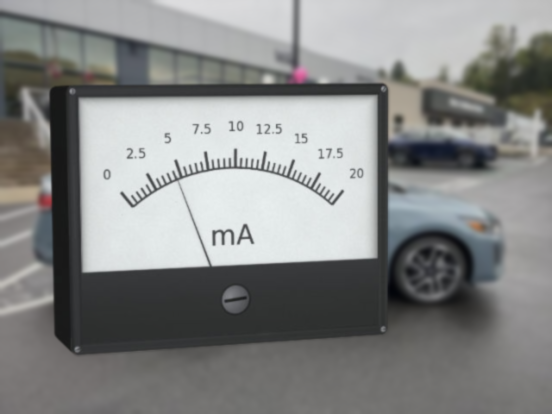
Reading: mA 4.5
